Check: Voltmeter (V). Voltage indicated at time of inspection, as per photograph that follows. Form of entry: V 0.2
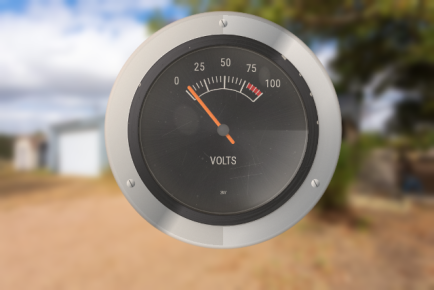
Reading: V 5
